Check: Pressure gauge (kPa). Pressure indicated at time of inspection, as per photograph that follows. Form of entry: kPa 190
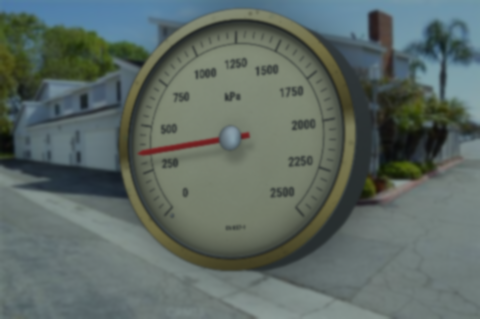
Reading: kPa 350
